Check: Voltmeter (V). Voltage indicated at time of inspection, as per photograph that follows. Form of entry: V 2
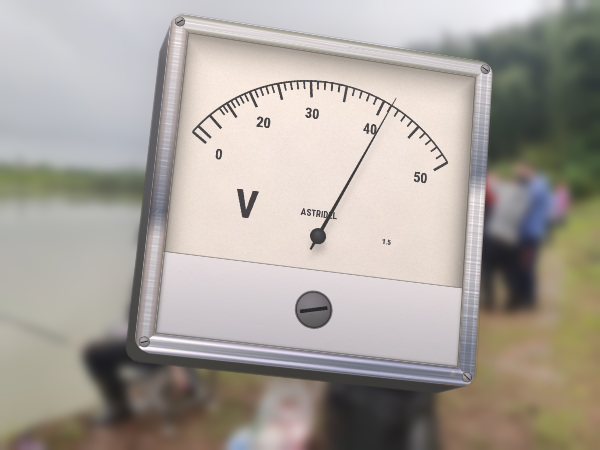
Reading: V 41
